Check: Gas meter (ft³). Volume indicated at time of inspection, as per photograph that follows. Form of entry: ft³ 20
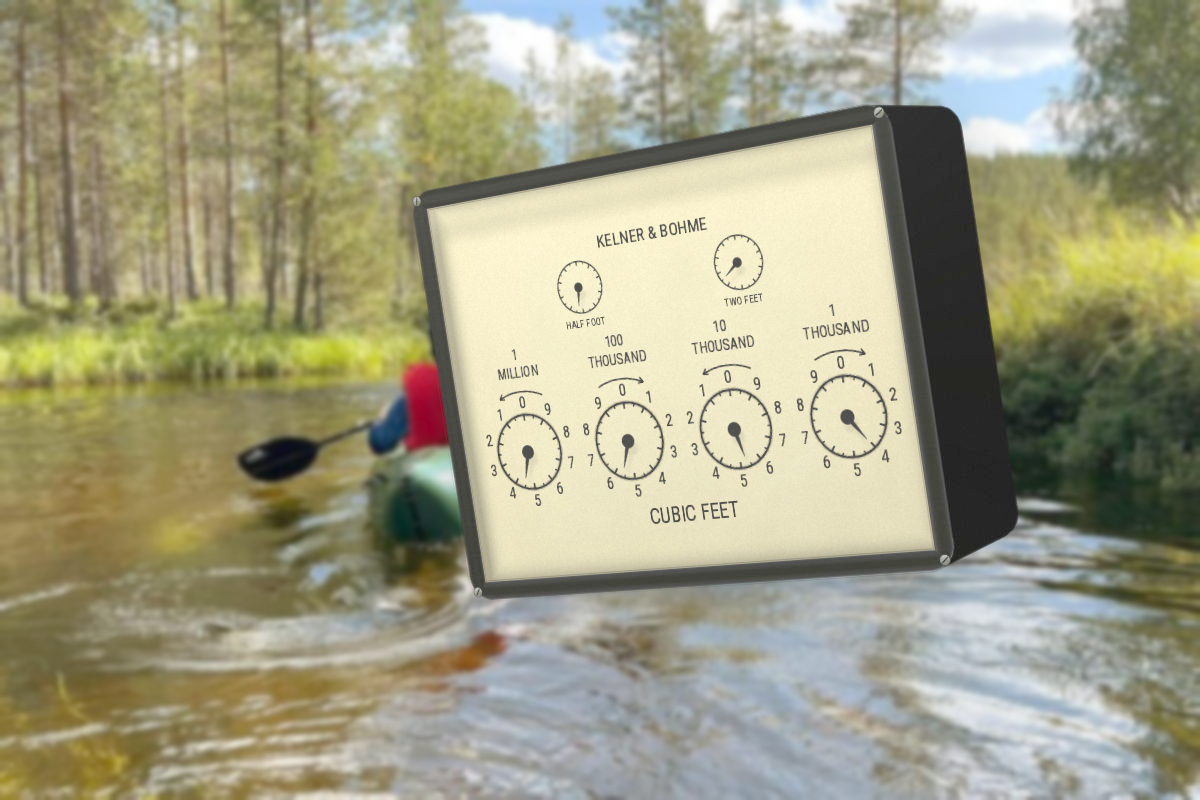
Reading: ft³ 455400
